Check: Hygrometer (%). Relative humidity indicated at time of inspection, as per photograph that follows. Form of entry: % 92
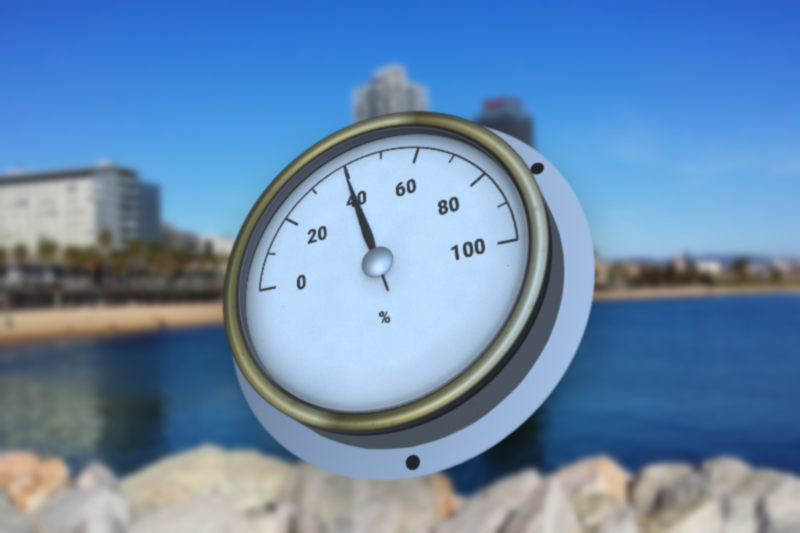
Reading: % 40
